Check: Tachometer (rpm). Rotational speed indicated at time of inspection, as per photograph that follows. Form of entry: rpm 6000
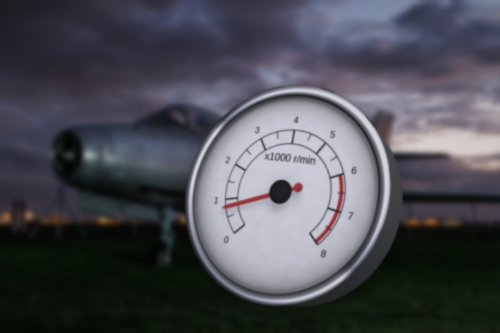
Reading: rpm 750
